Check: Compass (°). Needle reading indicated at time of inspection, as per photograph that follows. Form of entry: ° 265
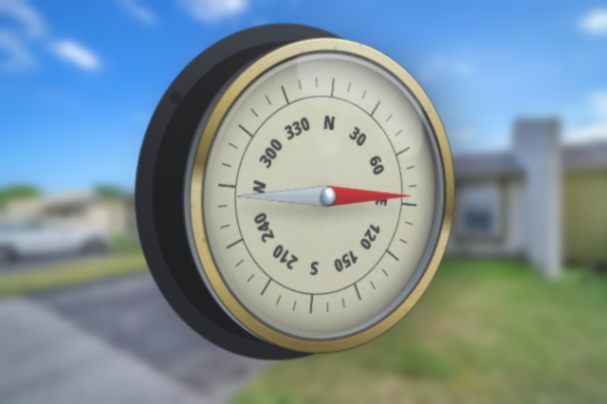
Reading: ° 85
